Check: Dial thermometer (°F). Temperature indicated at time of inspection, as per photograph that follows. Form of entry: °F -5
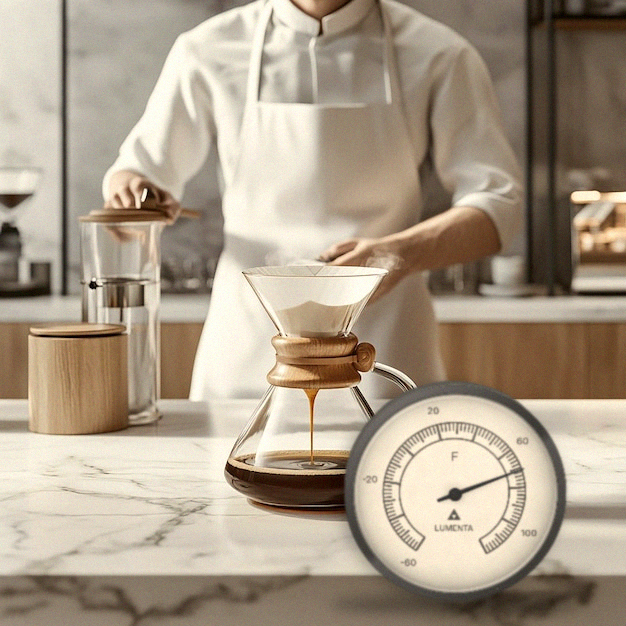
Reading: °F 70
